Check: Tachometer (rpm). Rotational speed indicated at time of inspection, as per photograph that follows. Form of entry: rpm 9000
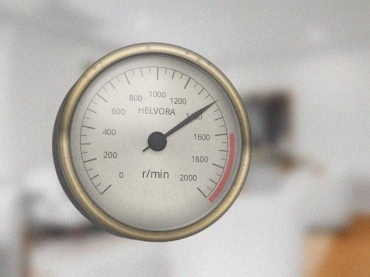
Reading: rpm 1400
